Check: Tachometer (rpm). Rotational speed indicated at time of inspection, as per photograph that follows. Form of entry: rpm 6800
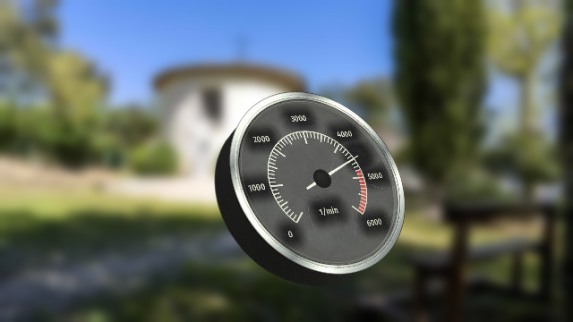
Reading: rpm 4500
